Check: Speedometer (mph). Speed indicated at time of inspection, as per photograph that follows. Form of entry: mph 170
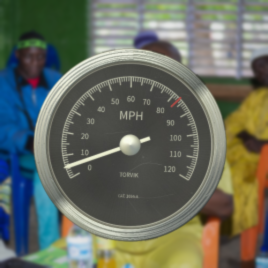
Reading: mph 5
